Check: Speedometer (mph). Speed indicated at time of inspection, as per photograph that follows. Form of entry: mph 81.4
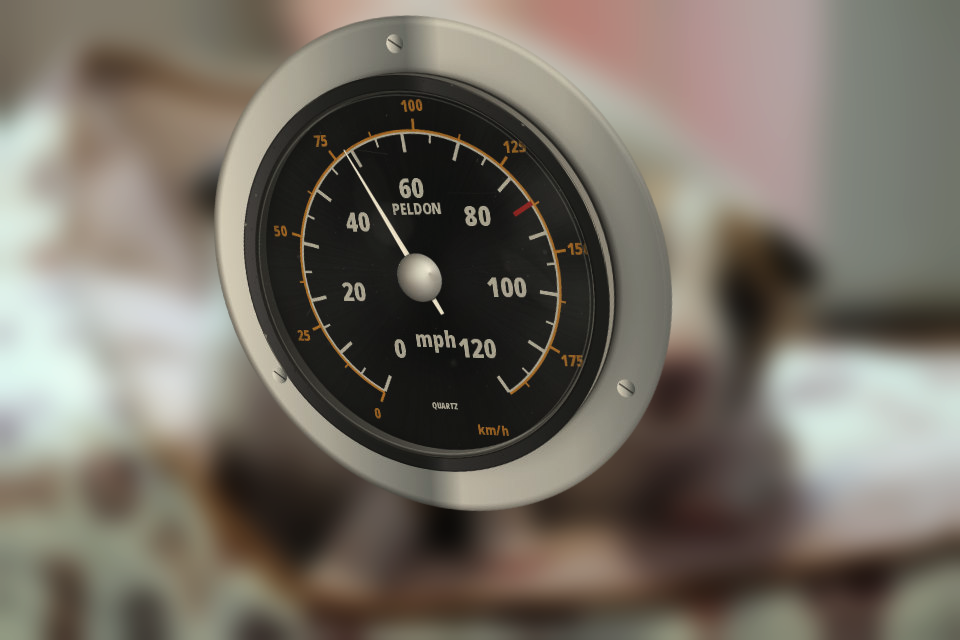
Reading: mph 50
